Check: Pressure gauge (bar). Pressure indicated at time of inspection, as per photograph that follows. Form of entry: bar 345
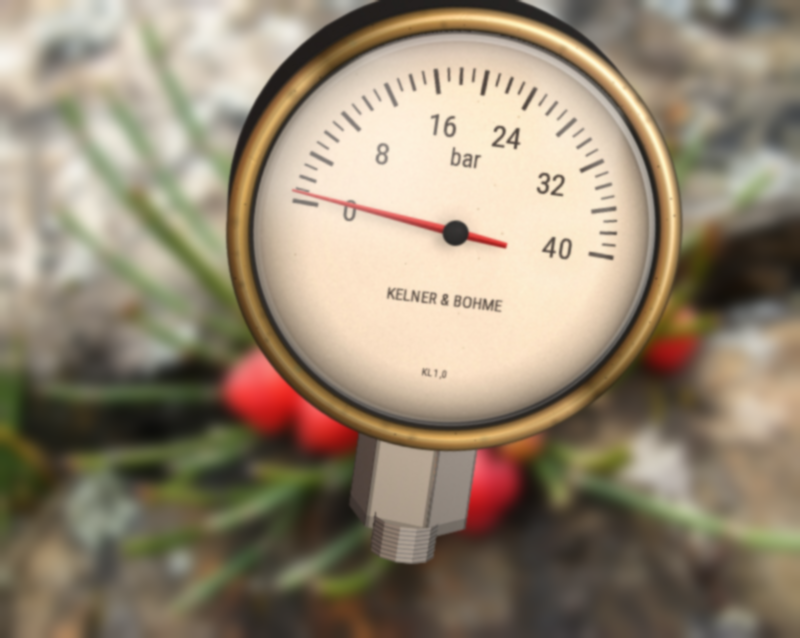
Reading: bar 1
